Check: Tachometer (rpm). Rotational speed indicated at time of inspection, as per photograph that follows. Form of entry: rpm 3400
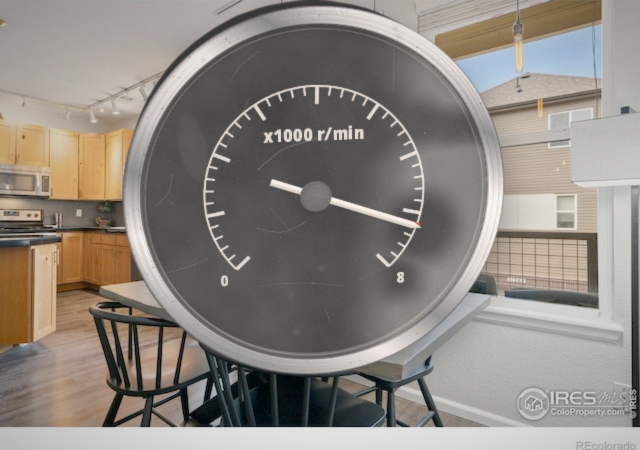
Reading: rpm 7200
